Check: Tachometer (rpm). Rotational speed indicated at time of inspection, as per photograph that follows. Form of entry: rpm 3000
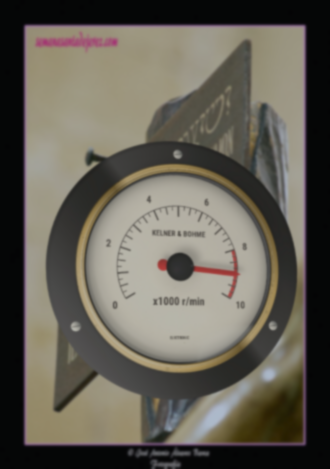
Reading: rpm 9000
